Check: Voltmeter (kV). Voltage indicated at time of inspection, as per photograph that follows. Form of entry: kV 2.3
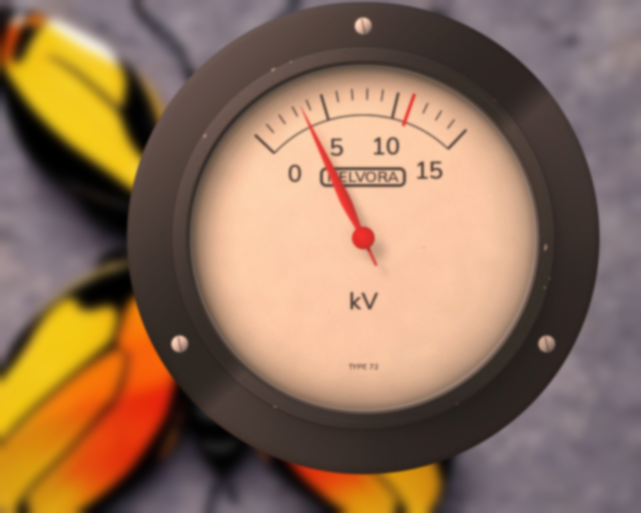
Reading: kV 3.5
